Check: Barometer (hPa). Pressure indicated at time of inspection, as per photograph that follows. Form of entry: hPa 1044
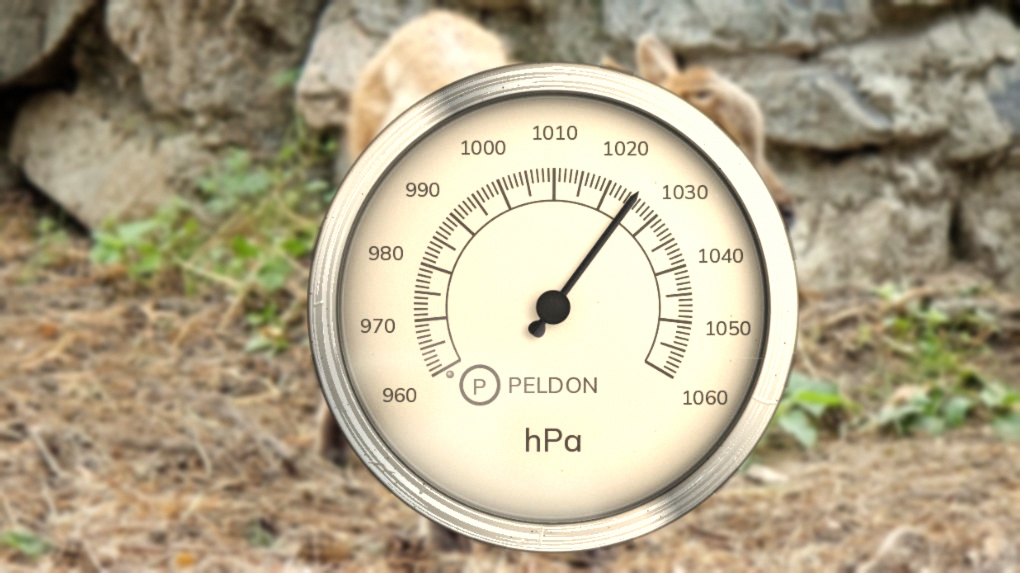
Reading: hPa 1025
